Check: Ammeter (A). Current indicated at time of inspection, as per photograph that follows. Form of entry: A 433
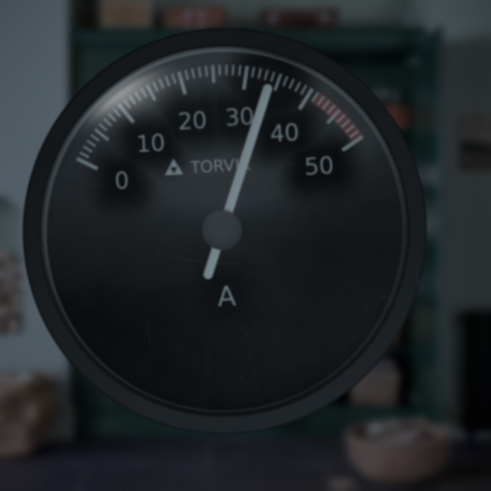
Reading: A 34
